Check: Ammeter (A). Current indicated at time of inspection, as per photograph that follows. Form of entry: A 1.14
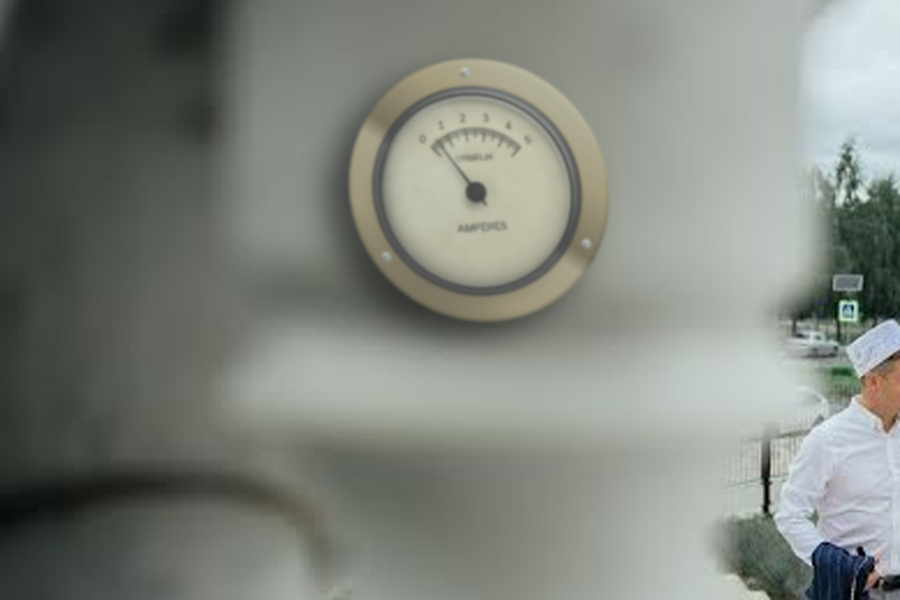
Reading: A 0.5
